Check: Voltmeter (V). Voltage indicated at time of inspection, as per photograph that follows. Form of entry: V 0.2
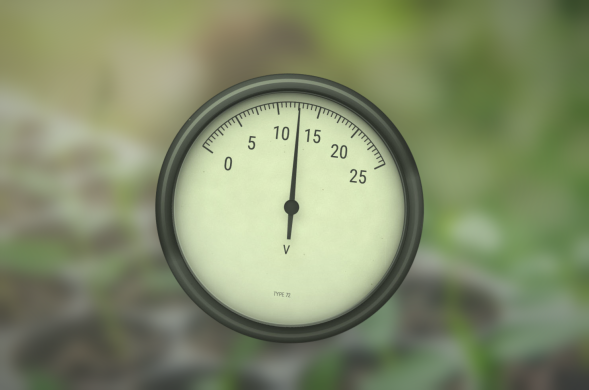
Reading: V 12.5
